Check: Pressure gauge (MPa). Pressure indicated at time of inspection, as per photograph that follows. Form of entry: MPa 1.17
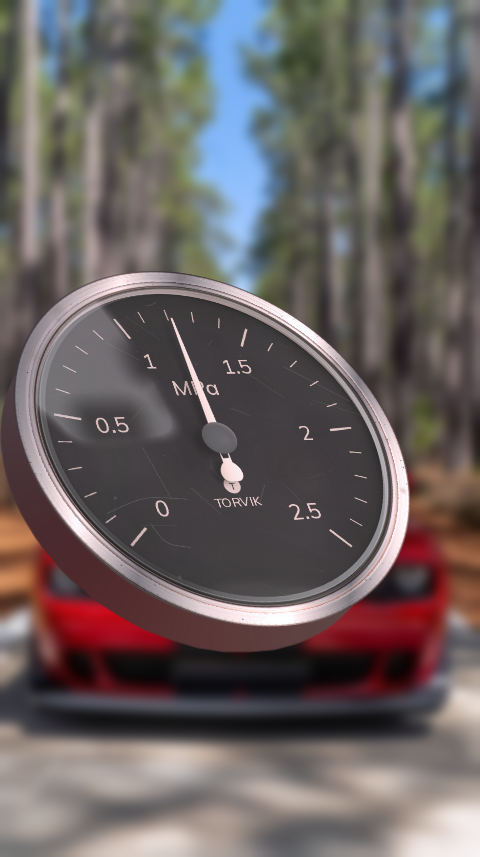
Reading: MPa 1.2
